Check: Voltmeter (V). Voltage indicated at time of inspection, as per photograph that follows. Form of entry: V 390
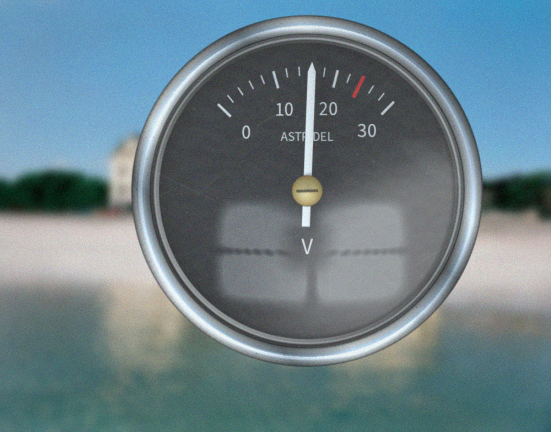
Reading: V 16
